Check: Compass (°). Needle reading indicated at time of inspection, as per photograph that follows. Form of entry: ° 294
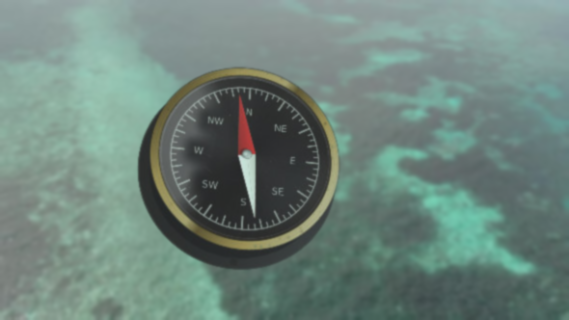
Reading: ° 350
